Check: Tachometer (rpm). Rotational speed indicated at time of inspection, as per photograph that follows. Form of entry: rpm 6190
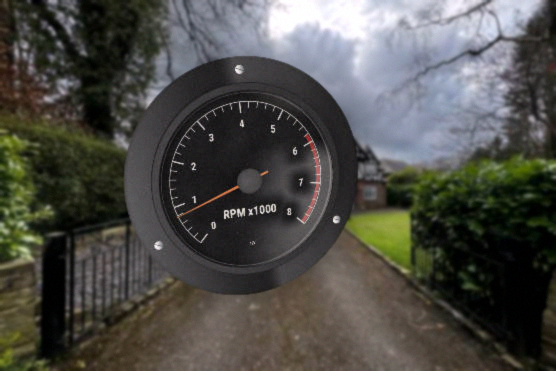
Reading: rpm 800
